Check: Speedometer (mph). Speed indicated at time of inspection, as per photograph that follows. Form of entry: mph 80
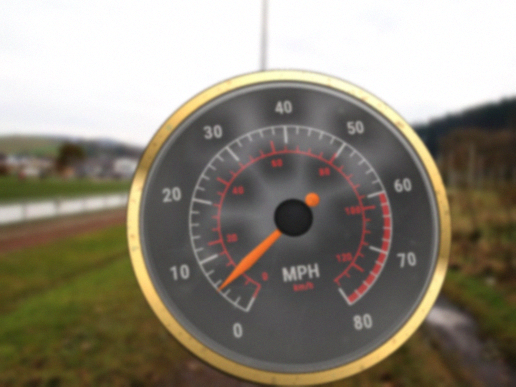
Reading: mph 5
